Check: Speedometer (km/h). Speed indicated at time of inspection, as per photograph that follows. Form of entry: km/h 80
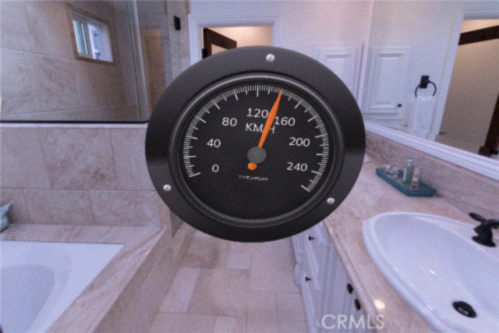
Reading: km/h 140
